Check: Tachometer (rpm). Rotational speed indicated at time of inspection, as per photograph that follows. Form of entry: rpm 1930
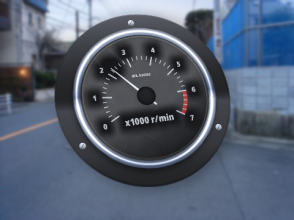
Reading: rpm 2200
